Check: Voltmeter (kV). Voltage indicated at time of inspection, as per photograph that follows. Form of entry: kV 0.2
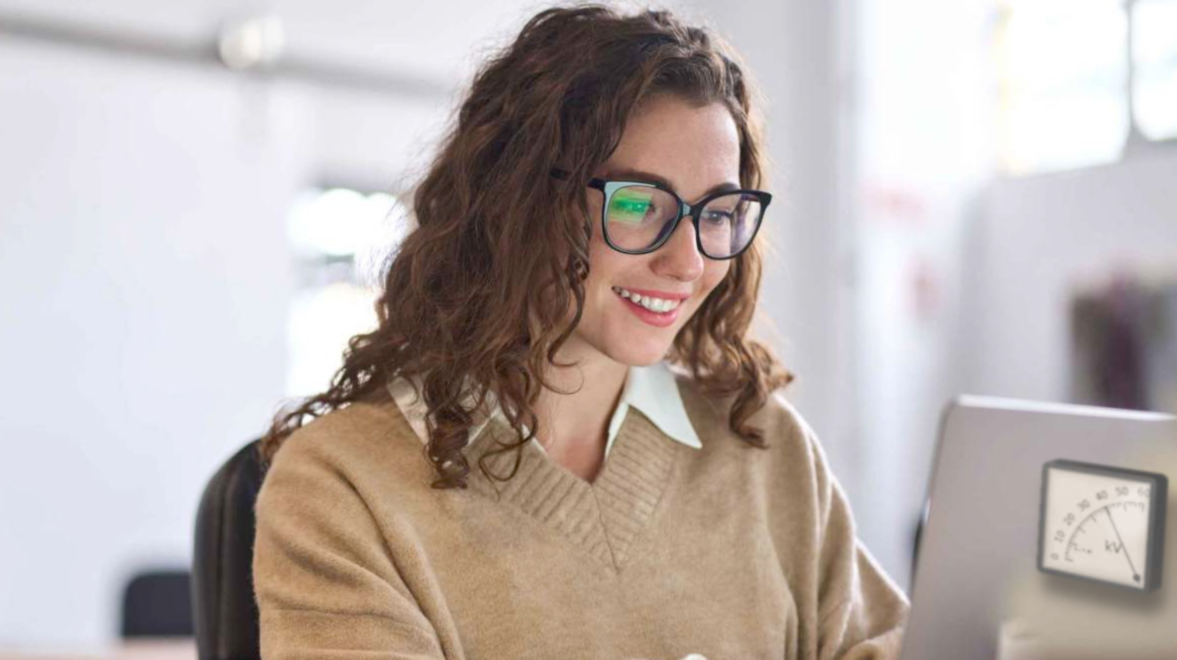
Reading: kV 40
